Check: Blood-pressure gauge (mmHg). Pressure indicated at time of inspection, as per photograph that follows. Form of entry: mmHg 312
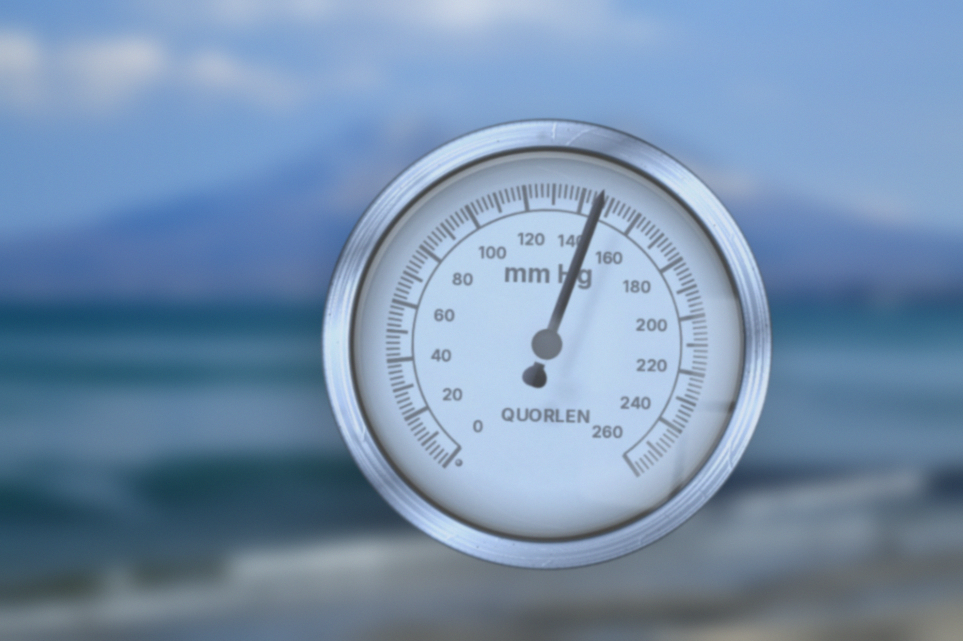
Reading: mmHg 146
